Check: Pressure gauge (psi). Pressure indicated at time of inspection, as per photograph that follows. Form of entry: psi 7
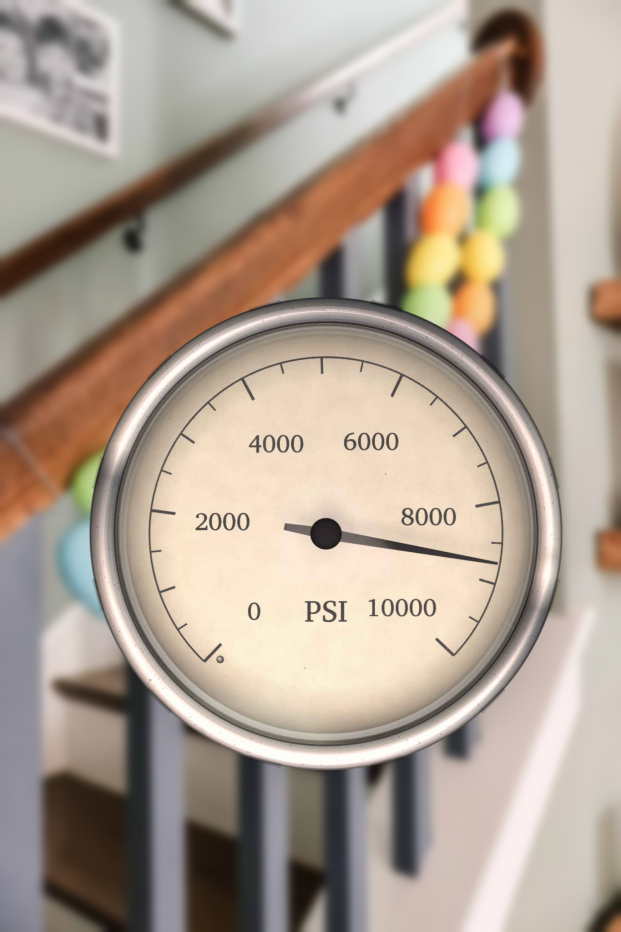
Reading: psi 8750
